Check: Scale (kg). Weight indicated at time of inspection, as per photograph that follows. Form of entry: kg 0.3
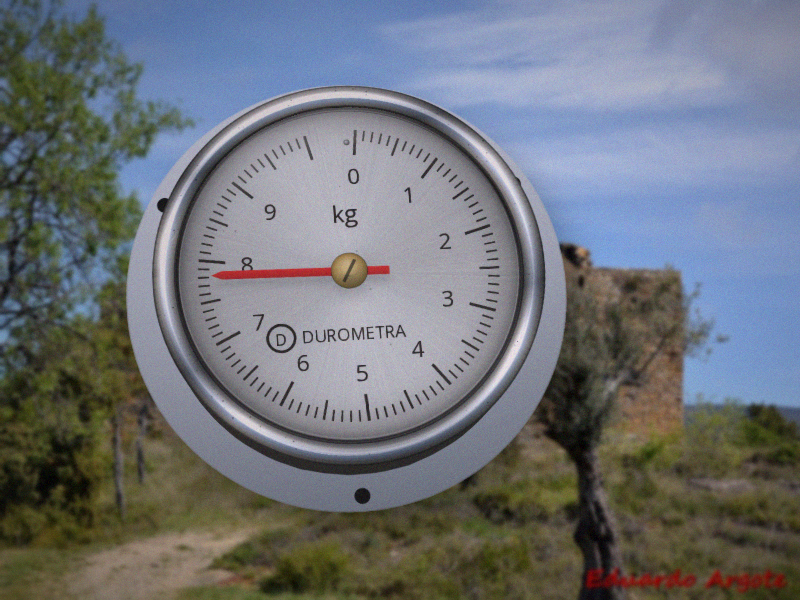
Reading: kg 7.8
